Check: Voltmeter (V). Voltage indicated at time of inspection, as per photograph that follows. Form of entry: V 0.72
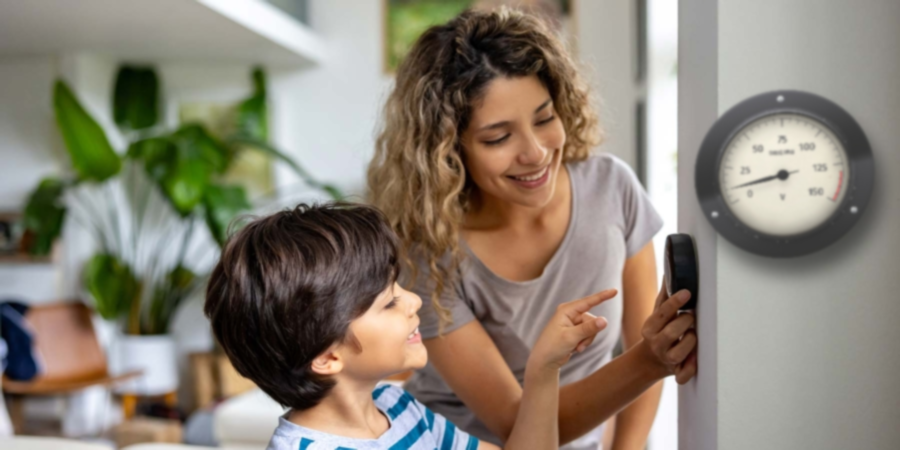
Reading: V 10
